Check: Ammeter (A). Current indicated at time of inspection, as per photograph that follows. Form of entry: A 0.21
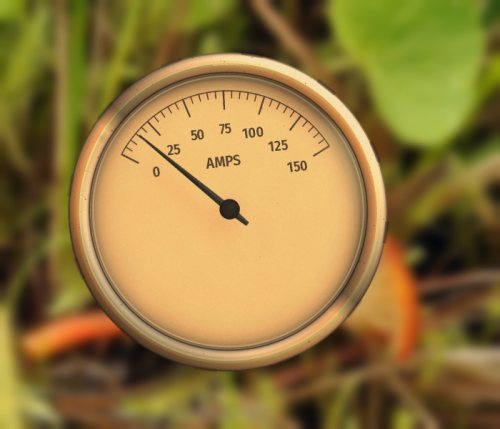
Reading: A 15
